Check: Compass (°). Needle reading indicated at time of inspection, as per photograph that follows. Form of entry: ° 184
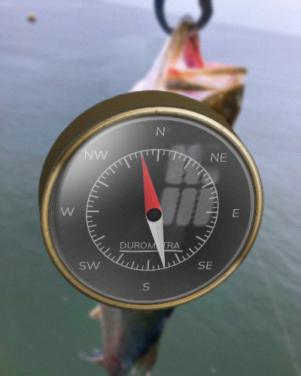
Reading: ° 345
